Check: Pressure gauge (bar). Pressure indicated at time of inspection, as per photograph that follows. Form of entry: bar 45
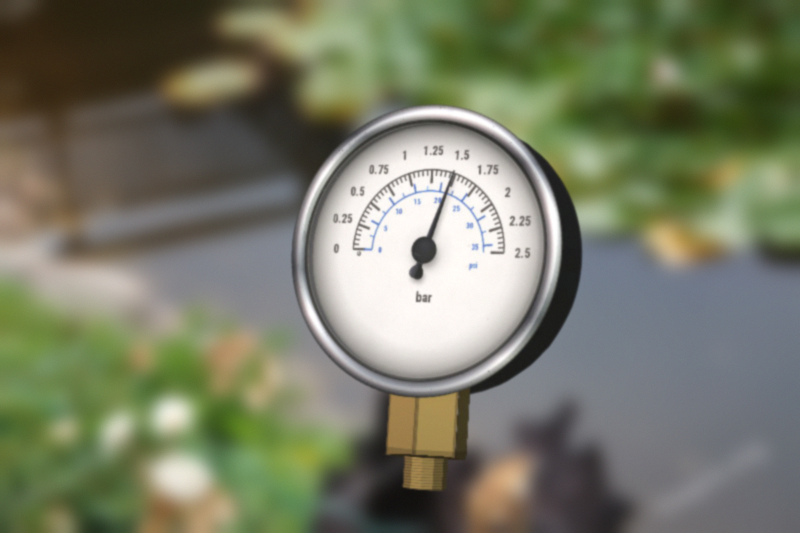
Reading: bar 1.5
